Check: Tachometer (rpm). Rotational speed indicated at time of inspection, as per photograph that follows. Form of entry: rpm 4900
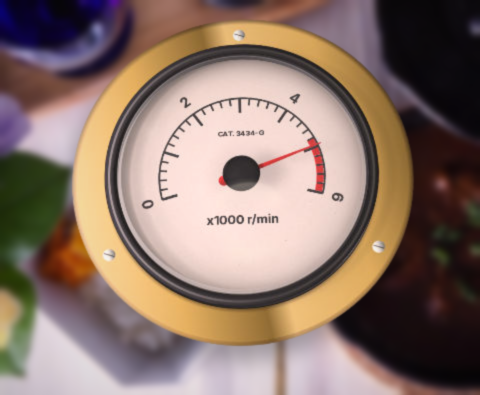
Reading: rpm 5000
